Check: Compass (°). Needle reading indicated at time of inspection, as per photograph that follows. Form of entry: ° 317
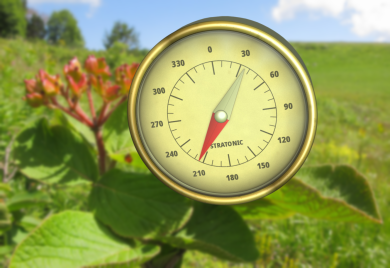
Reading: ° 215
